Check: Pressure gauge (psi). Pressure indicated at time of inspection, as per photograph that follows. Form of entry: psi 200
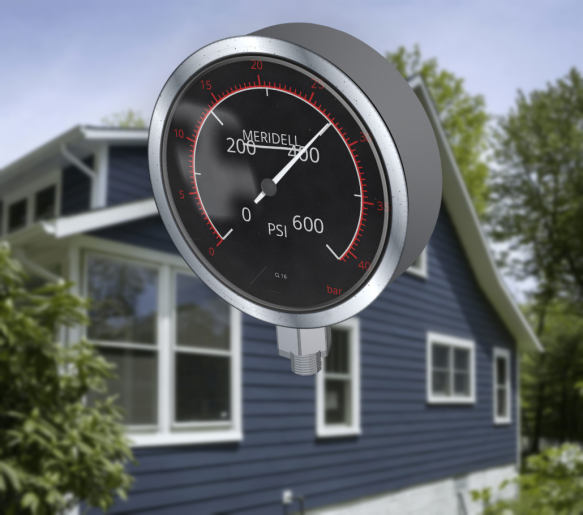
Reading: psi 400
